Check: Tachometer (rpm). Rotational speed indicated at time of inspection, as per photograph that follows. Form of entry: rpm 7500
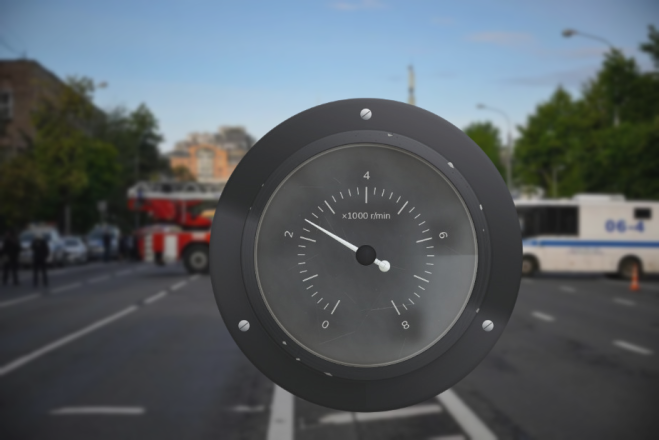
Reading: rpm 2400
